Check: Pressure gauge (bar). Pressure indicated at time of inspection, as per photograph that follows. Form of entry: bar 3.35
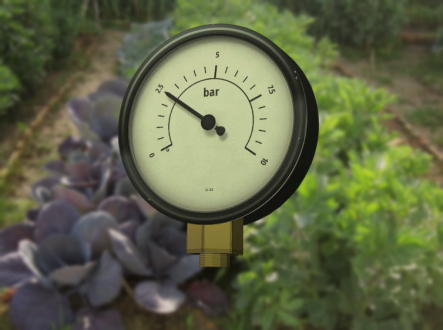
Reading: bar 2.5
